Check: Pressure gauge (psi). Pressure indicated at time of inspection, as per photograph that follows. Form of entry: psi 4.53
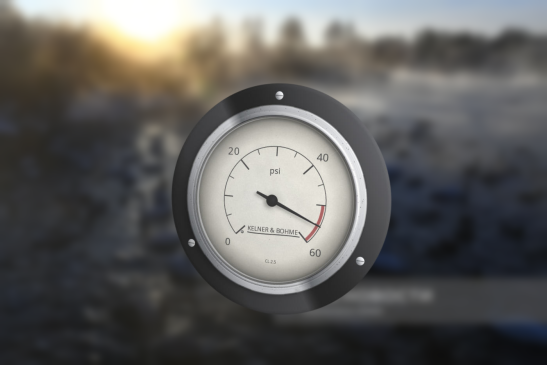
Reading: psi 55
